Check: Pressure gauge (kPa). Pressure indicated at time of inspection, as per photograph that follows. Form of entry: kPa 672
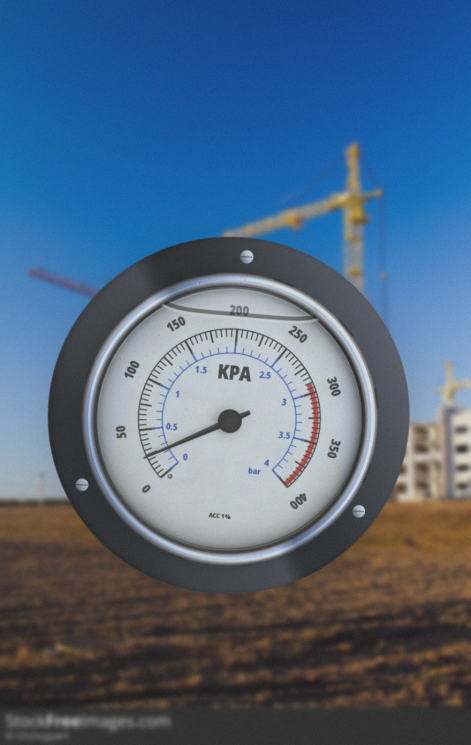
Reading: kPa 25
